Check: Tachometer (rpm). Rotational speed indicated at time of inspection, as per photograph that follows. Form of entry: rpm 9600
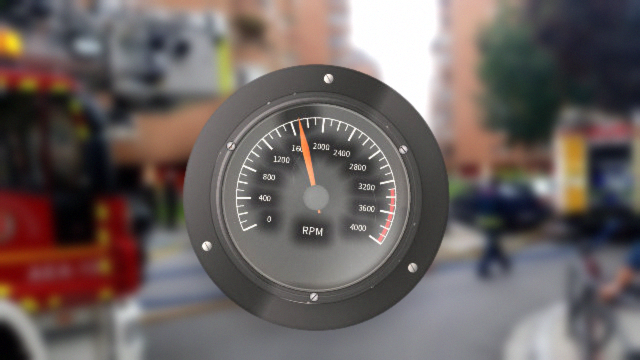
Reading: rpm 1700
